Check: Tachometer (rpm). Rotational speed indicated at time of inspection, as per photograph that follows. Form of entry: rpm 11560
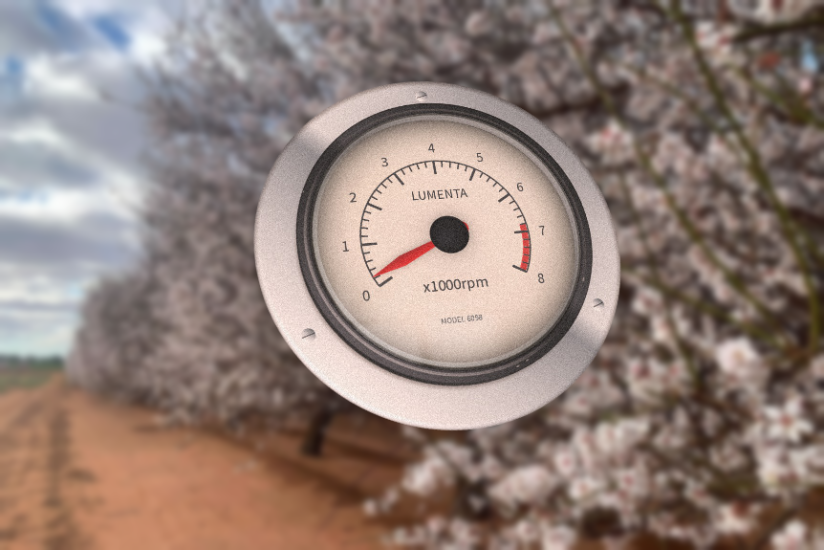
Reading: rpm 200
